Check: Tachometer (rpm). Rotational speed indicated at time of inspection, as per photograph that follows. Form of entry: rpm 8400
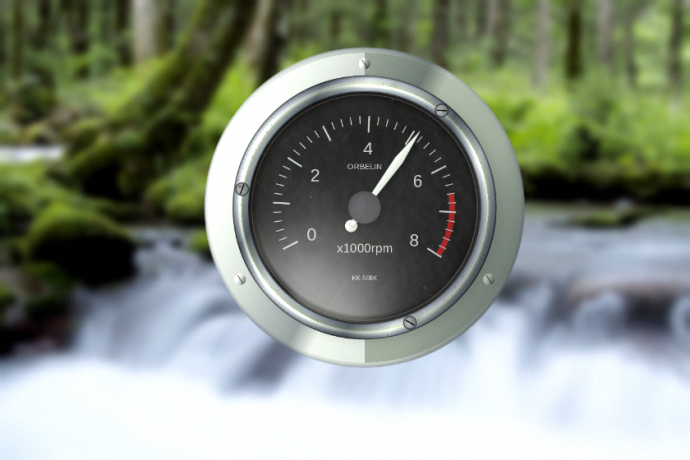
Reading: rpm 5100
